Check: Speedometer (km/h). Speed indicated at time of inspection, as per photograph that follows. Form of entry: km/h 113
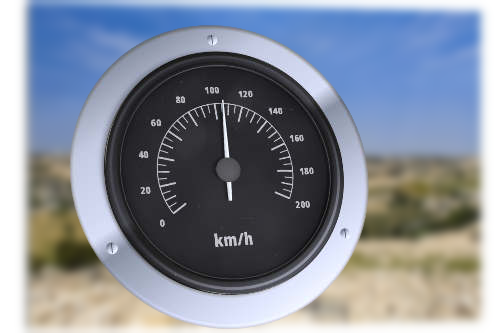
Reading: km/h 105
